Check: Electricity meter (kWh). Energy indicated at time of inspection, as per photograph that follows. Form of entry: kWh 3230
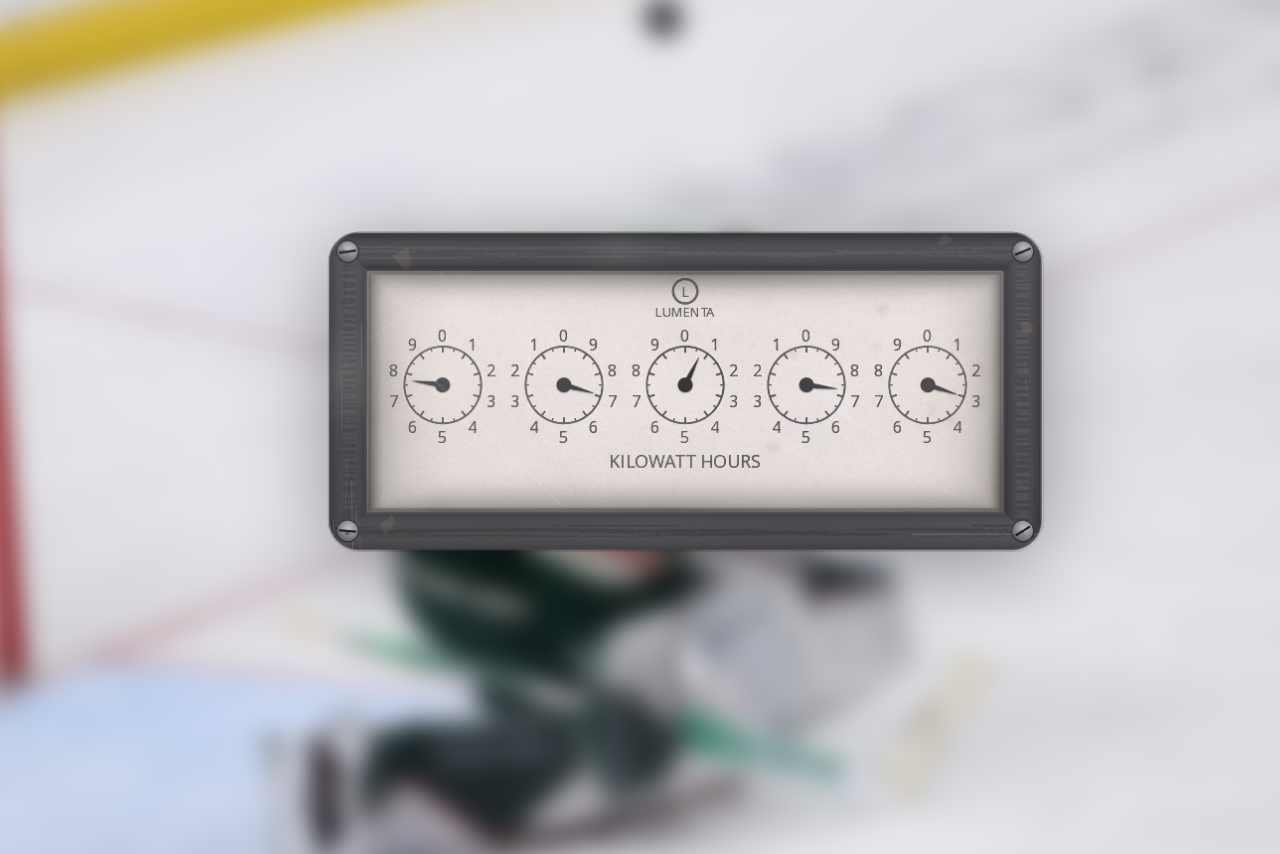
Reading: kWh 77073
